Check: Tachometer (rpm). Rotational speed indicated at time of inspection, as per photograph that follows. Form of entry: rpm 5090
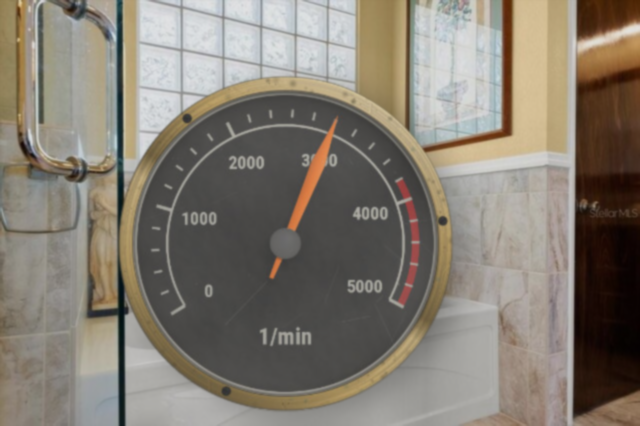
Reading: rpm 3000
